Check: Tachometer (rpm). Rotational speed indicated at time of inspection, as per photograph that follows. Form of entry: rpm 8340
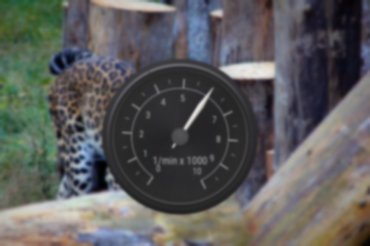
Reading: rpm 6000
